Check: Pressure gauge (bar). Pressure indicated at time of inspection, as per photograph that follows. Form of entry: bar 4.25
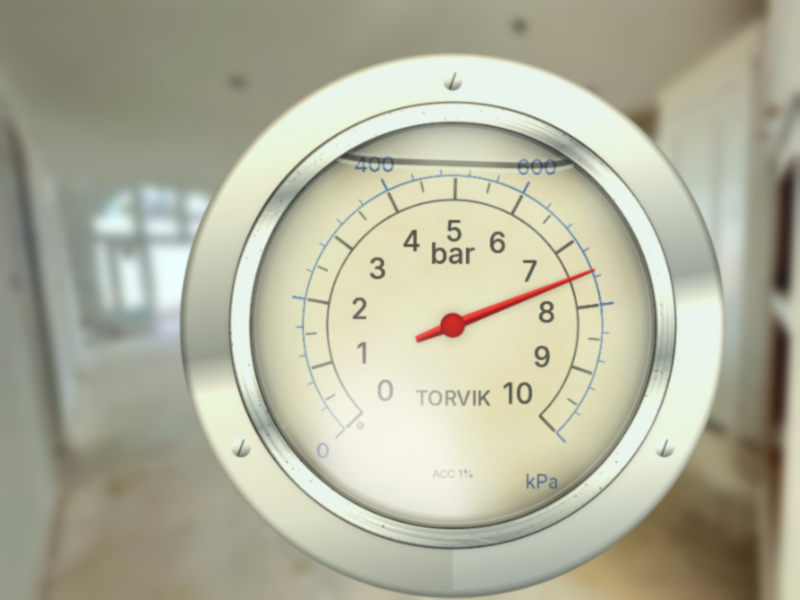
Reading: bar 7.5
